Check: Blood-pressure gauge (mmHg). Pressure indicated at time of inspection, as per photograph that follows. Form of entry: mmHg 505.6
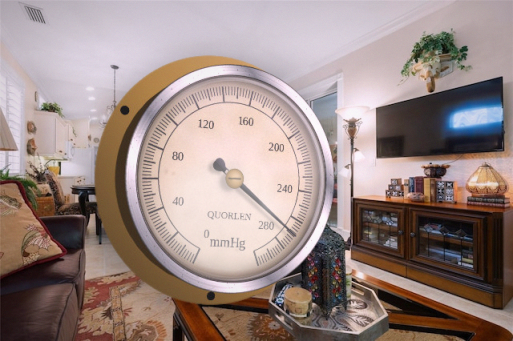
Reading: mmHg 270
